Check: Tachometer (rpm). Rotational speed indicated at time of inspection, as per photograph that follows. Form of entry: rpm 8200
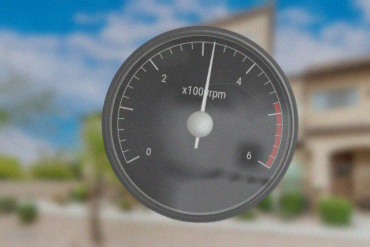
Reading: rpm 3200
